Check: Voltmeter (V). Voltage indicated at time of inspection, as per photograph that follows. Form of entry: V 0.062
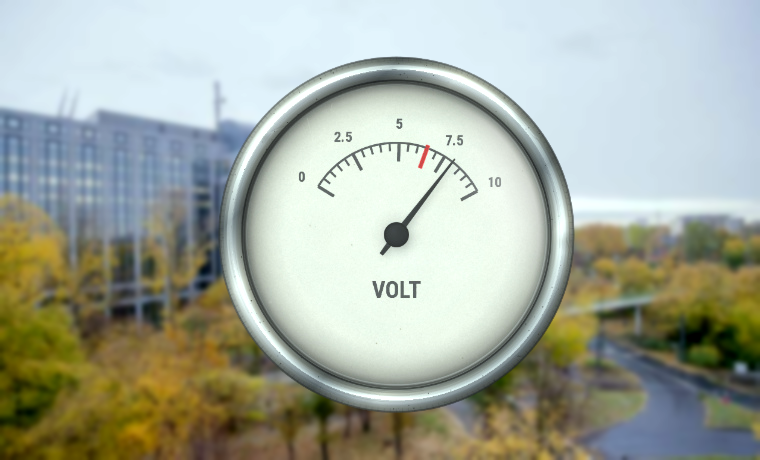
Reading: V 8
